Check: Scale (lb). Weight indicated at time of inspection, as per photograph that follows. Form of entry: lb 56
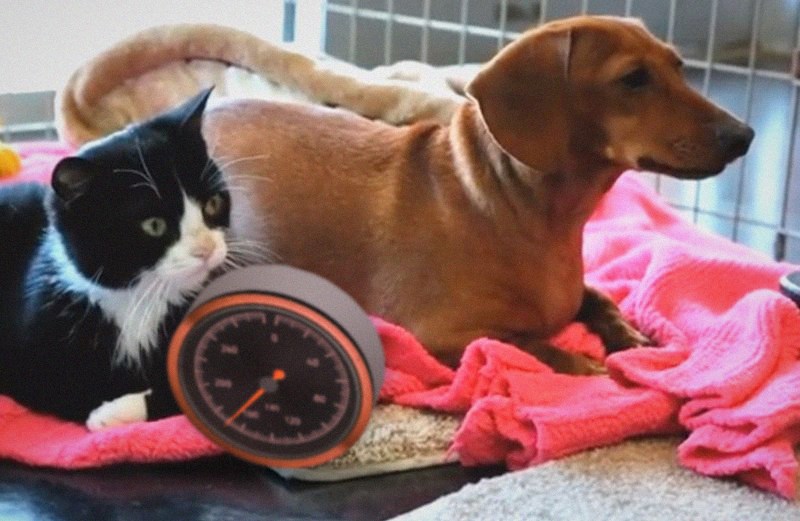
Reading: lb 170
